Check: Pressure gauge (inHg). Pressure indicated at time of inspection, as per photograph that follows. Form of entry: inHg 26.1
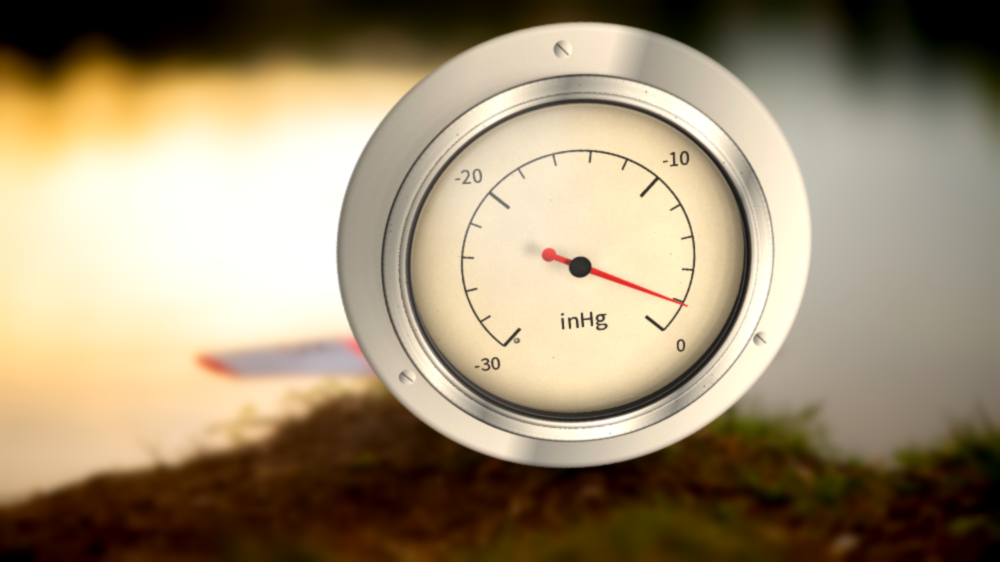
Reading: inHg -2
